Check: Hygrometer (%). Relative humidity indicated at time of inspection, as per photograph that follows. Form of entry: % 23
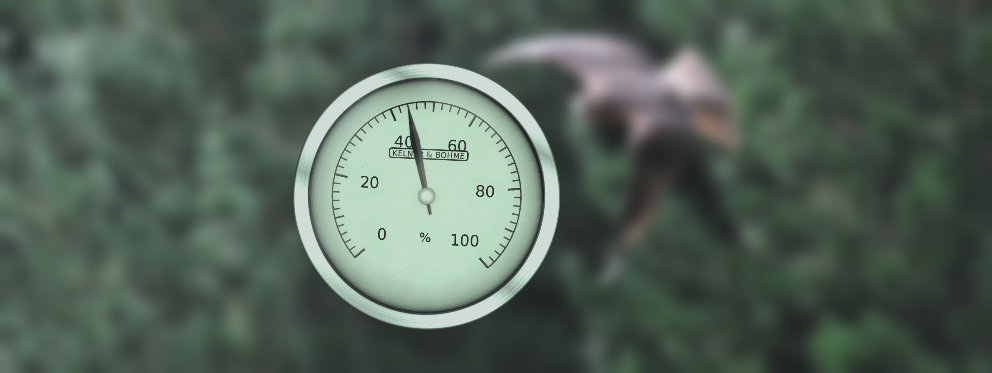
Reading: % 44
